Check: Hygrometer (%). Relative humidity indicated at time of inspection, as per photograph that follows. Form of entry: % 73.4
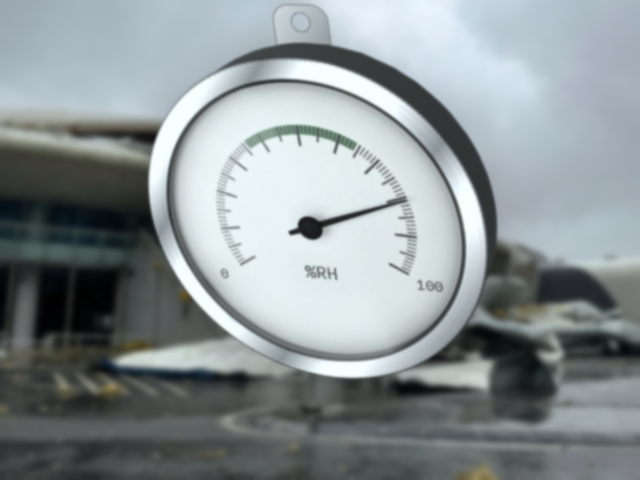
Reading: % 80
